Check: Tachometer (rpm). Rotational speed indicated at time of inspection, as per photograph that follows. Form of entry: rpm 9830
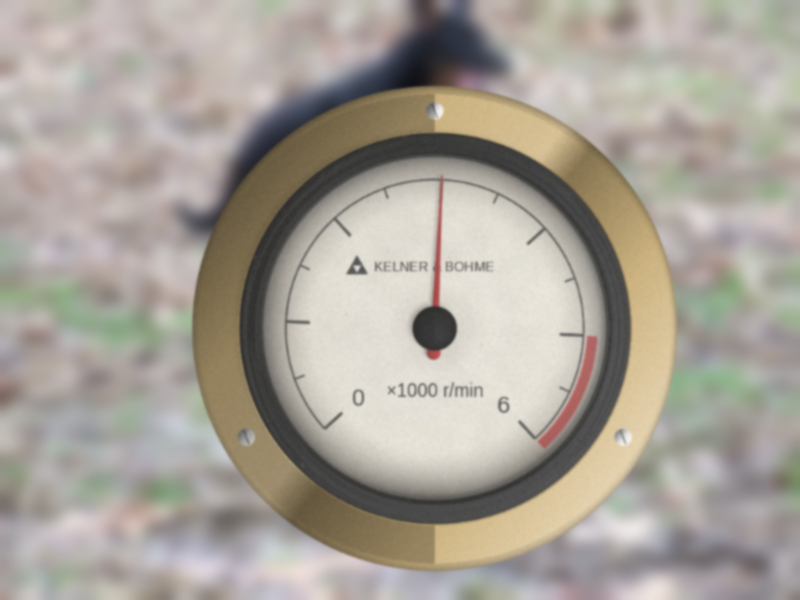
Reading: rpm 3000
